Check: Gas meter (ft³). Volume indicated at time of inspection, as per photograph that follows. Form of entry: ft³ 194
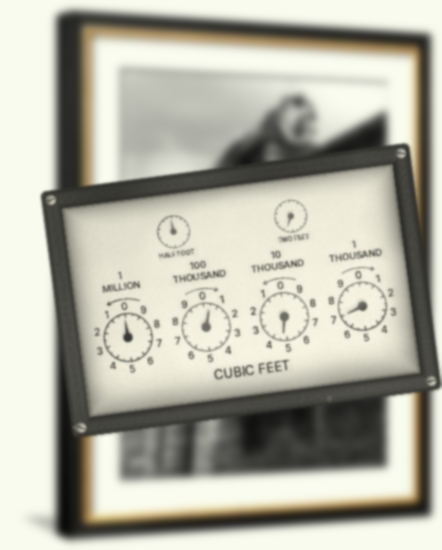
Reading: ft³ 4700
